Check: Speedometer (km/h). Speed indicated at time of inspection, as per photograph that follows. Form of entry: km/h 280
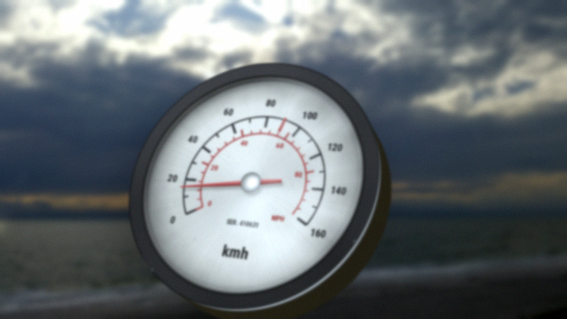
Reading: km/h 15
